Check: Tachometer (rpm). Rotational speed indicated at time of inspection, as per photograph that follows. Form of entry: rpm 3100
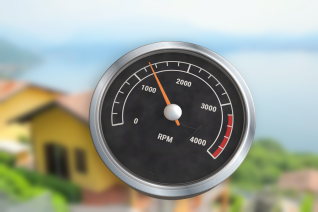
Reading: rpm 1300
